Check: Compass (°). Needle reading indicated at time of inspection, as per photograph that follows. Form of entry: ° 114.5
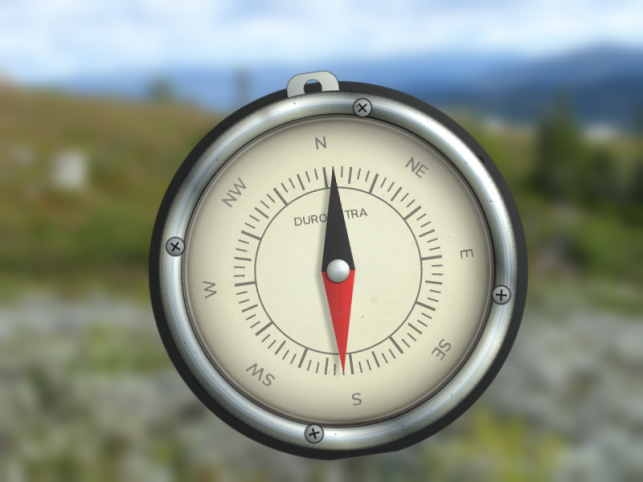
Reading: ° 185
